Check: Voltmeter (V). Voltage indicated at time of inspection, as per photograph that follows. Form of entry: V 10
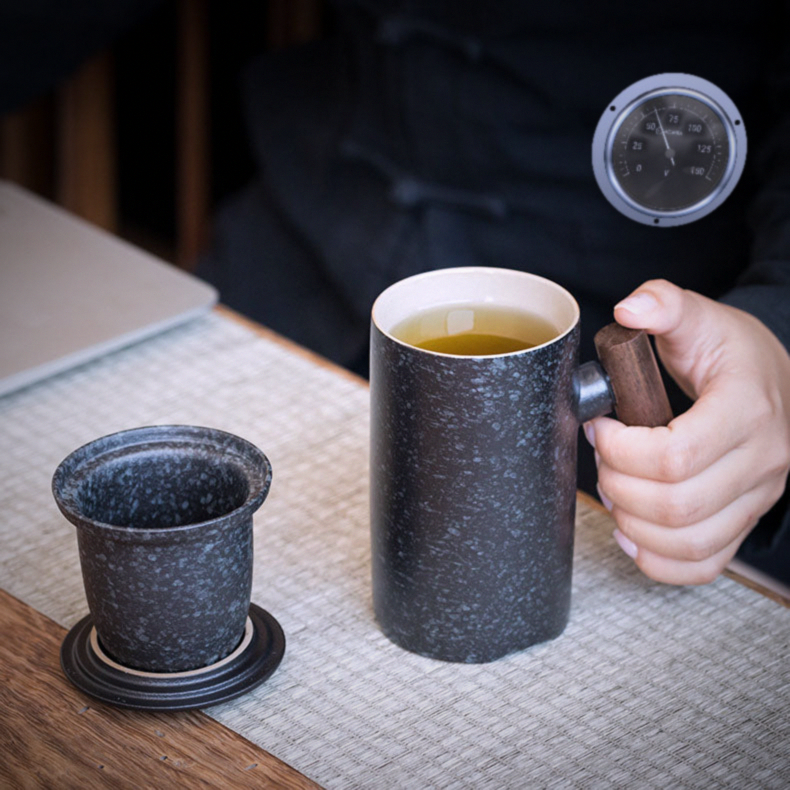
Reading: V 60
